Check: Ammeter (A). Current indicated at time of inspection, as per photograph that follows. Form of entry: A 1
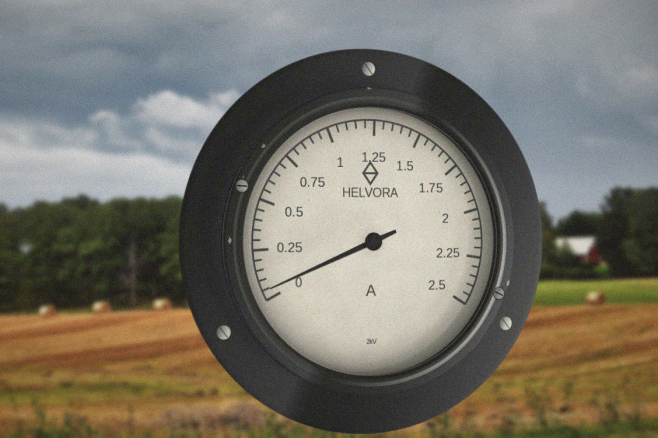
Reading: A 0.05
